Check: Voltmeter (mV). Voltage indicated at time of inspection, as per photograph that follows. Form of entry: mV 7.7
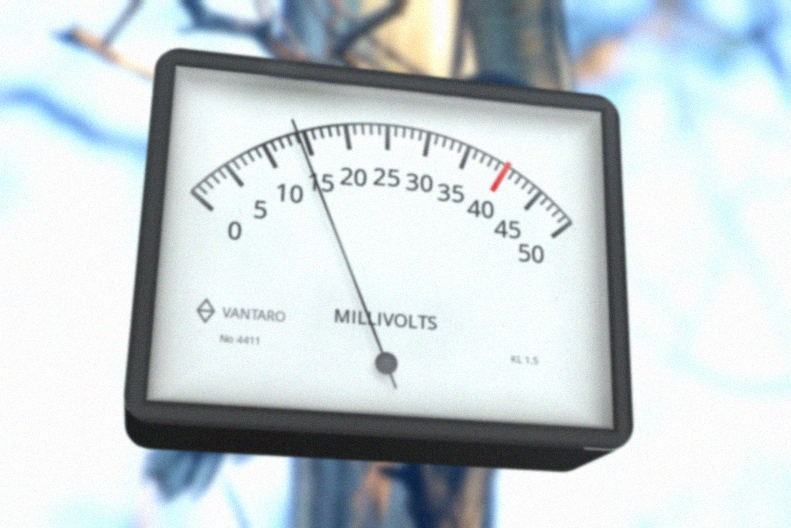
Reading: mV 14
